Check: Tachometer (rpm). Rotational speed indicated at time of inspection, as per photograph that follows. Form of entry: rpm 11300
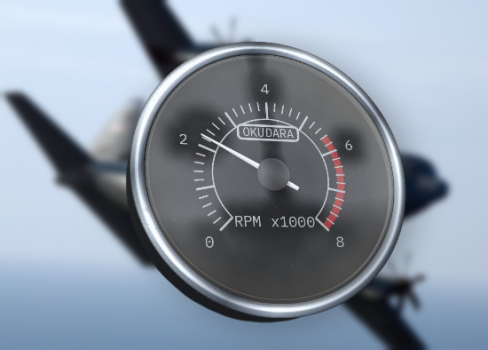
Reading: rpm 2200
